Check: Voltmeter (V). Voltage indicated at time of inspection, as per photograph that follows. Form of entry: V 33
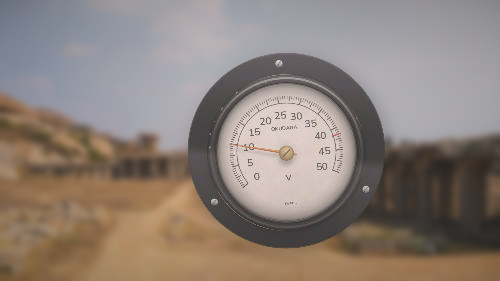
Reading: V 10
